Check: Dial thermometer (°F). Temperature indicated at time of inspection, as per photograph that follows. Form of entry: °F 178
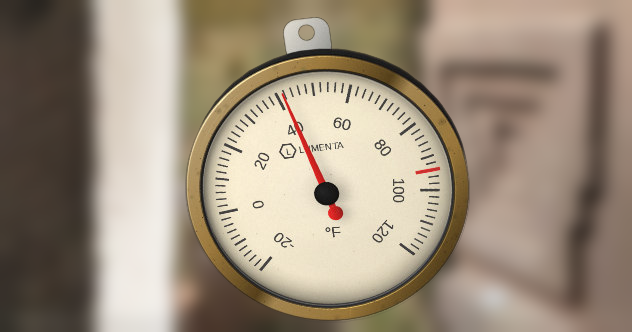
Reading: °F 42
